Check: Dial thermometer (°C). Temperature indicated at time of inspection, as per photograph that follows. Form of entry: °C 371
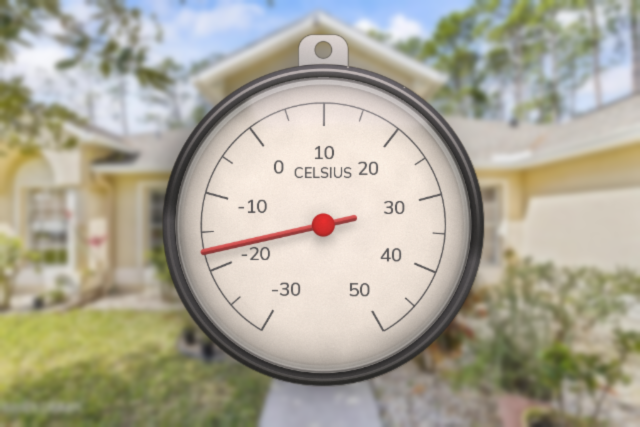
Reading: °C -17.5
